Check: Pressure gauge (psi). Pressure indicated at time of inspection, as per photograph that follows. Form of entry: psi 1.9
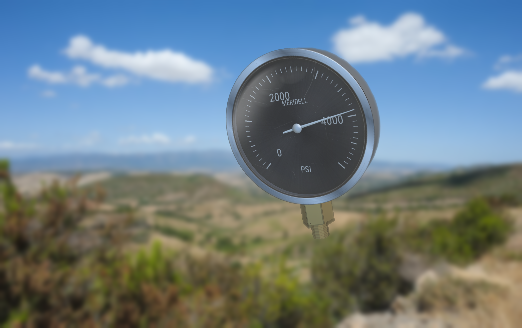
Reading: psi 3900
